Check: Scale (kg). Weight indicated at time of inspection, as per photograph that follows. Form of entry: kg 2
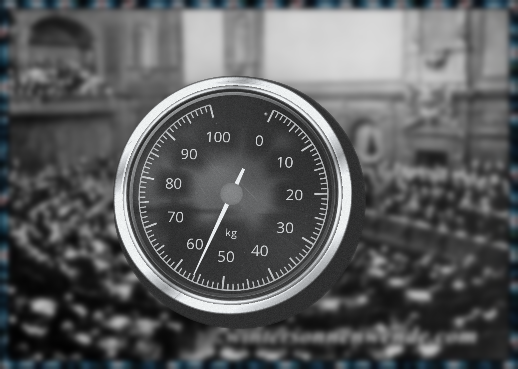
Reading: kg 56
